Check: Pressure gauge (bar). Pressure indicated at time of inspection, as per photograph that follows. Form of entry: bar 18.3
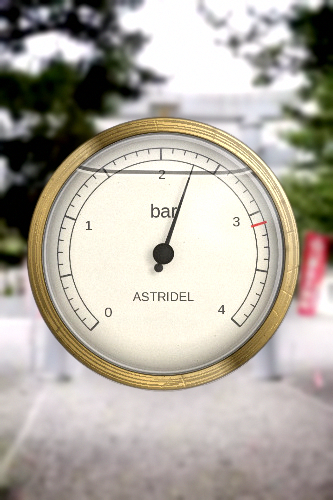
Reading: bar 2.3
